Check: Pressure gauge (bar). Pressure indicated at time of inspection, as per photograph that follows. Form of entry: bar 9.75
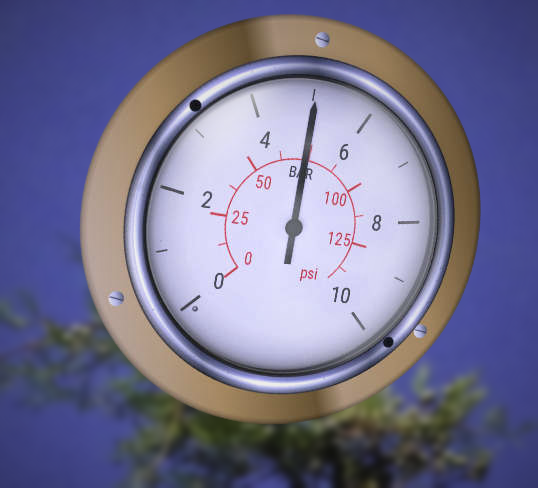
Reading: bar 5
